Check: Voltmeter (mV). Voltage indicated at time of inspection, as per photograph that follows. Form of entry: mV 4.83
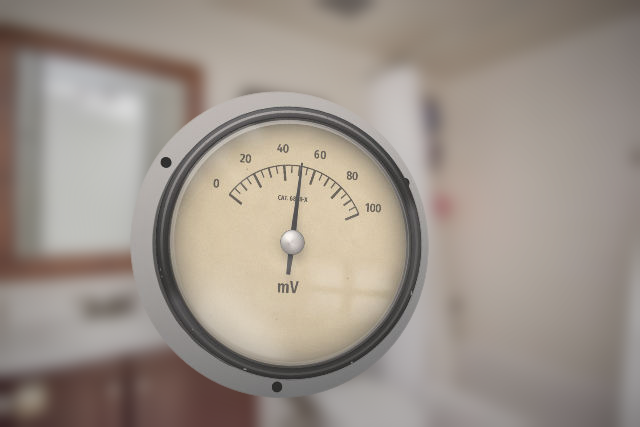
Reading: mV 50
